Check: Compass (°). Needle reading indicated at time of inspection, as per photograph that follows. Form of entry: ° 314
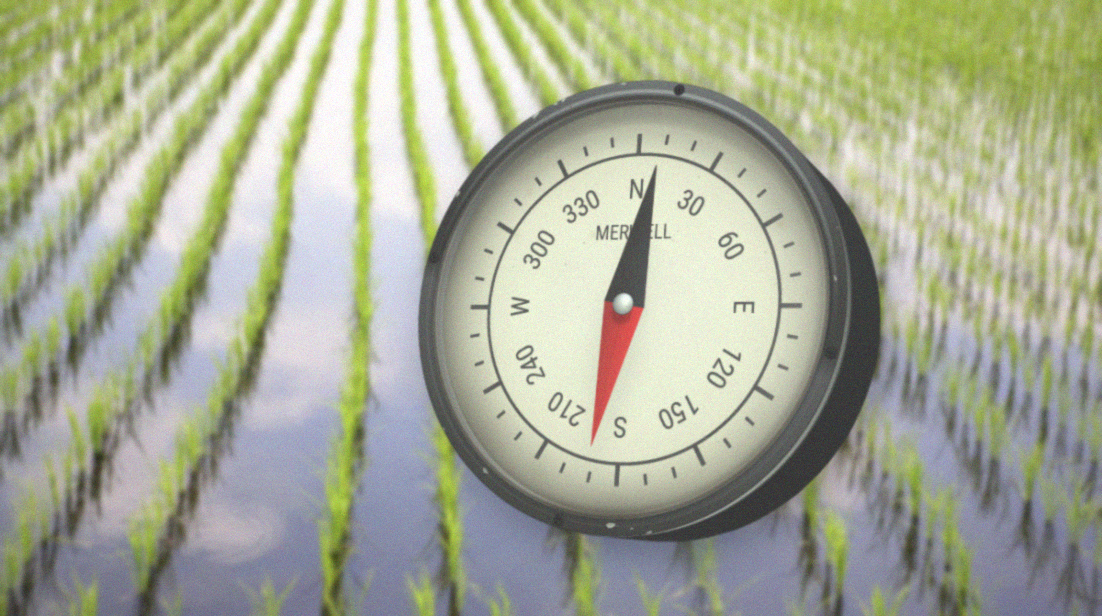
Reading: ° 190
